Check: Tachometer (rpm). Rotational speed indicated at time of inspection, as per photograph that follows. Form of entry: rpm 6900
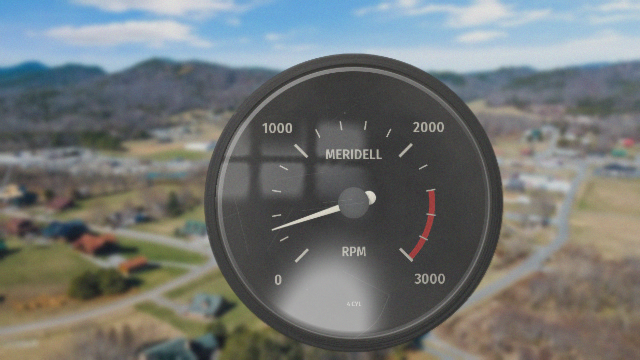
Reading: rpm 300
